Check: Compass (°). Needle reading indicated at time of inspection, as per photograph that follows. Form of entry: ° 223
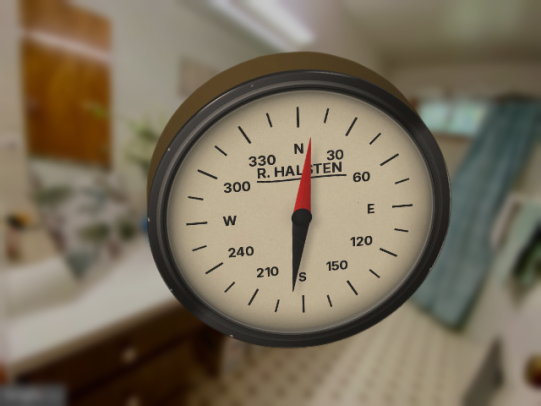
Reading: ° 7.5
